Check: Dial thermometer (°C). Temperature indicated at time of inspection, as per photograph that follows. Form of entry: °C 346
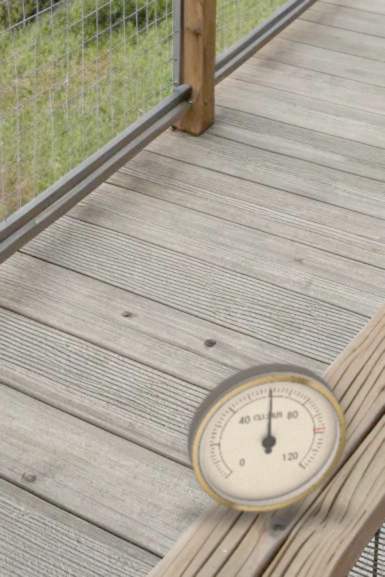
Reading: °C 60
